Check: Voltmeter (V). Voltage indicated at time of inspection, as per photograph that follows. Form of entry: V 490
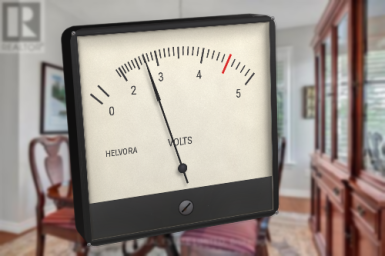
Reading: V 2.7
